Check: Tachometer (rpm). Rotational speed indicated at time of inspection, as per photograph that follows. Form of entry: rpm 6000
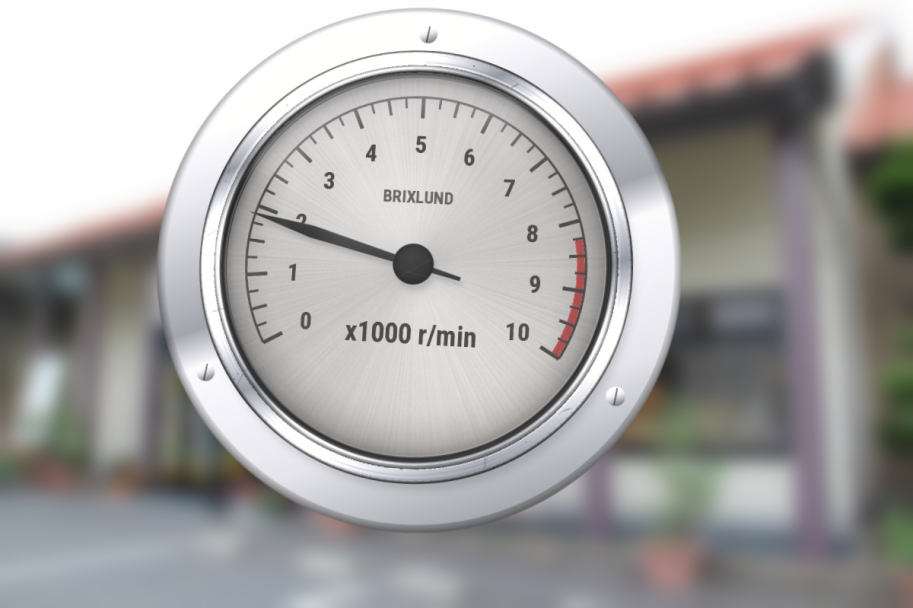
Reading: rpm 1875
